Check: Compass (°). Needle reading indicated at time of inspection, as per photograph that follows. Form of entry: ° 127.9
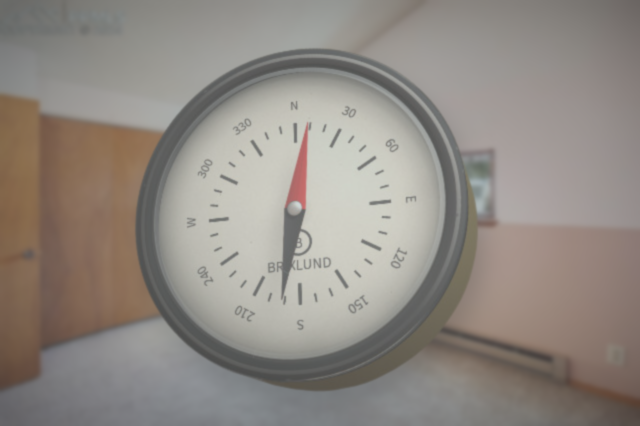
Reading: ° 10
